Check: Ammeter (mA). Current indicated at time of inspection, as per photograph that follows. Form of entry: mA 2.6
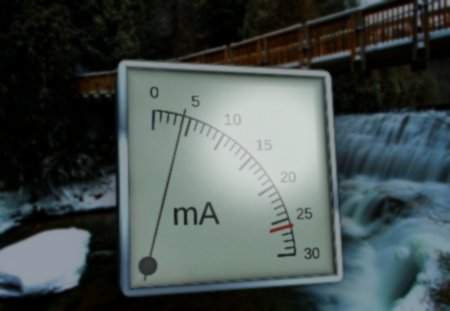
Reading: mA 4
